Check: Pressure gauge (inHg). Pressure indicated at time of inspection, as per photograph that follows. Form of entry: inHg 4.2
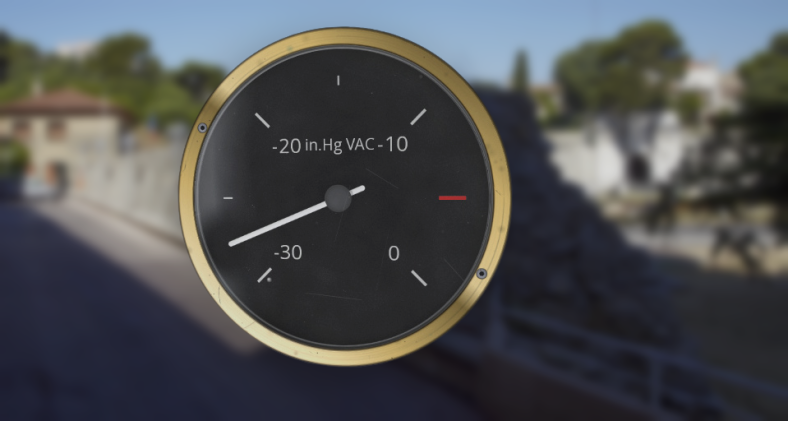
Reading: inHg -27.5
